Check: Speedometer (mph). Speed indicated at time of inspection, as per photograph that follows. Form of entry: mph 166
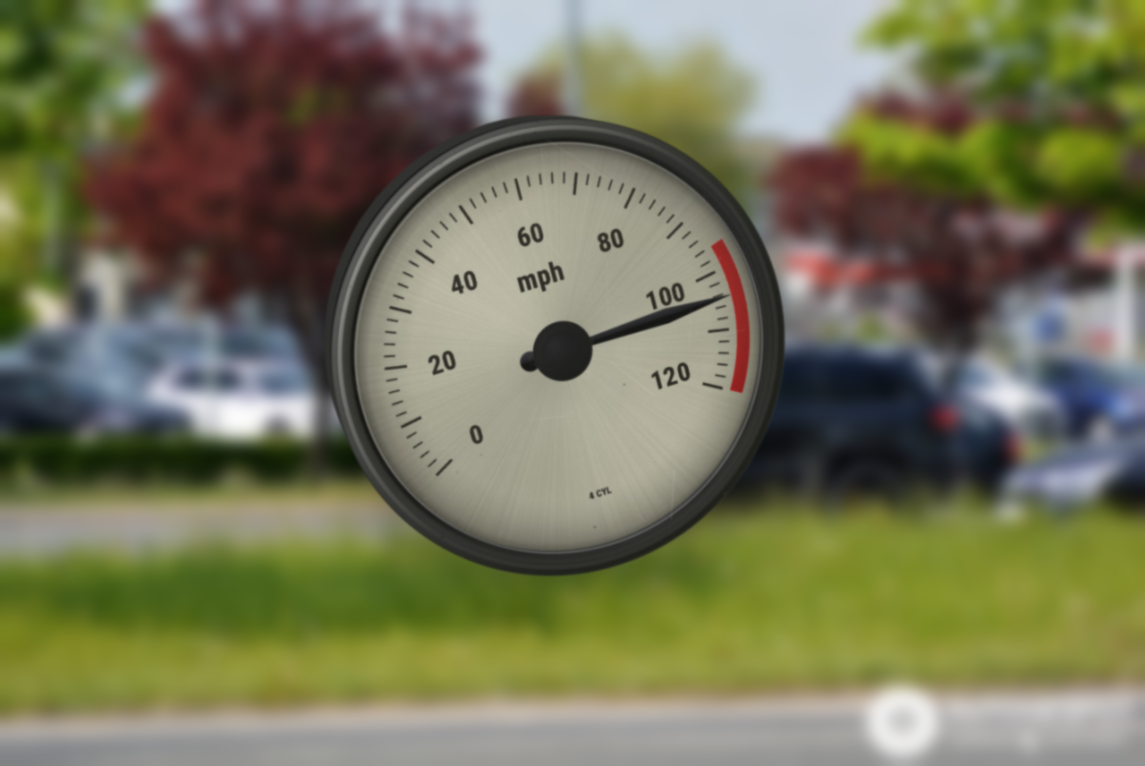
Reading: mph 104
